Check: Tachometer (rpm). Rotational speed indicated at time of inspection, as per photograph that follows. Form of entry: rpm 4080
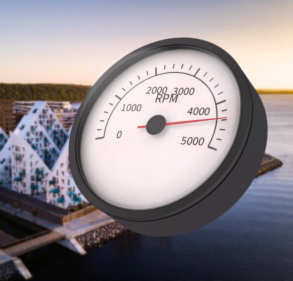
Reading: rpm 4400
